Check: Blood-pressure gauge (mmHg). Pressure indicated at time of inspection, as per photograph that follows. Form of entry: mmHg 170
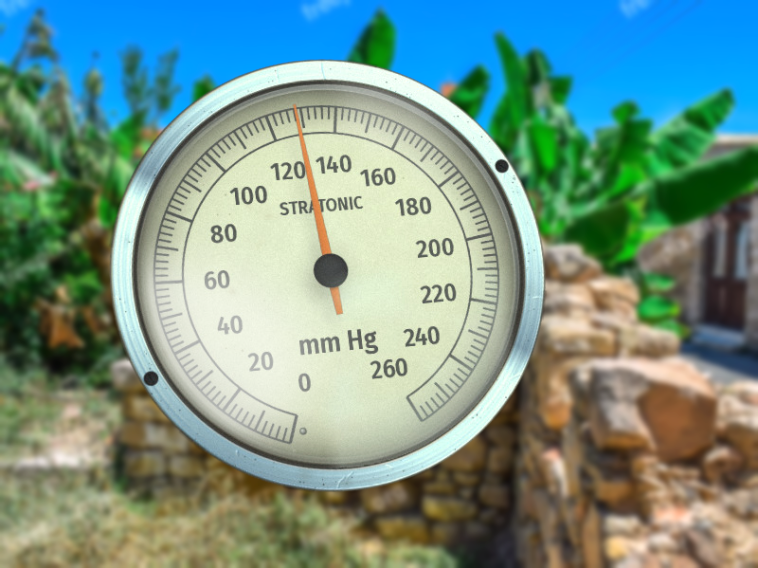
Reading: mmHg 128
